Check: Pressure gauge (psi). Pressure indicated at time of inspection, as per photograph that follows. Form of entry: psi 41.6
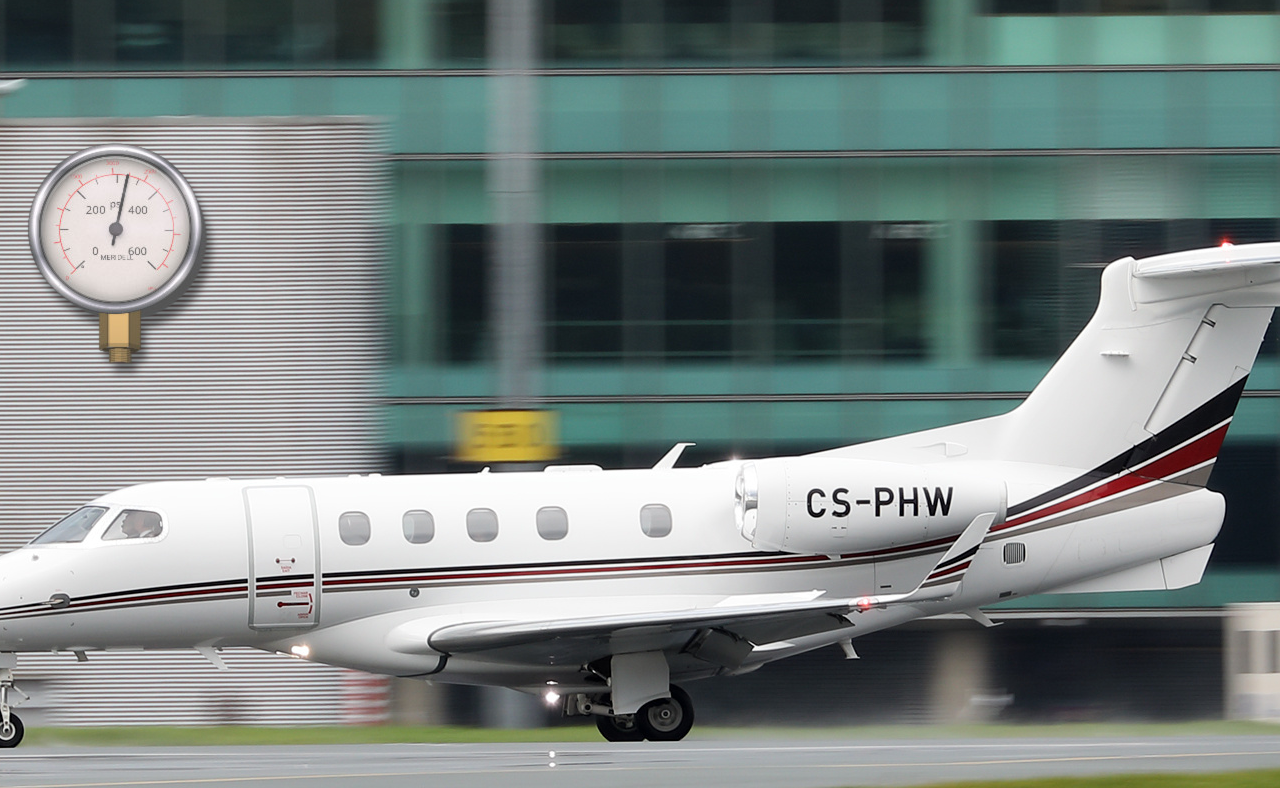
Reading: psi 325
